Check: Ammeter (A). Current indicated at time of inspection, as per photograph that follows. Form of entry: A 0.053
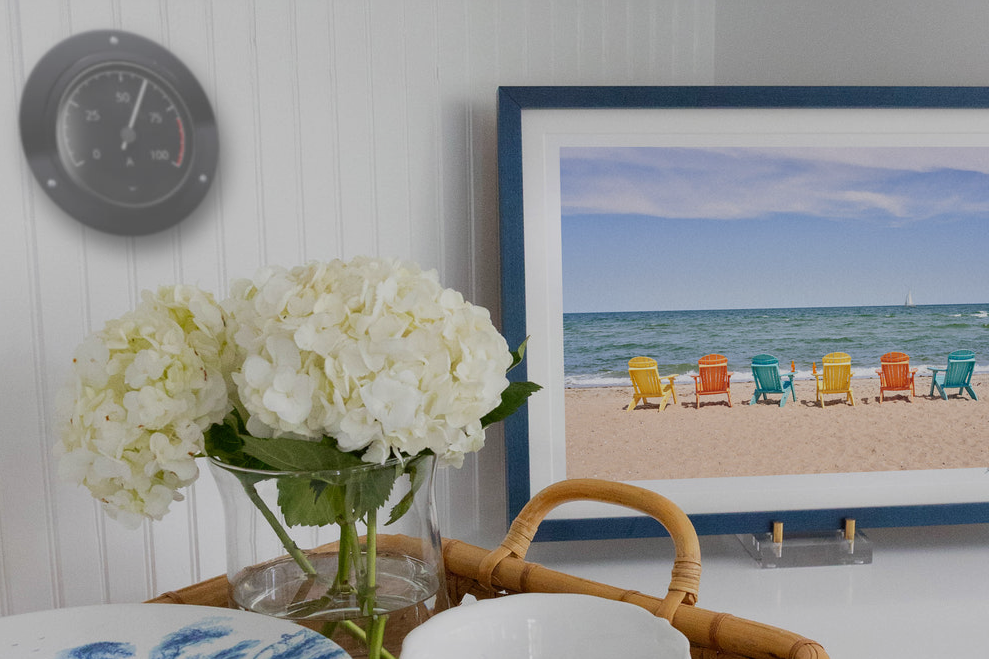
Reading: A 60
